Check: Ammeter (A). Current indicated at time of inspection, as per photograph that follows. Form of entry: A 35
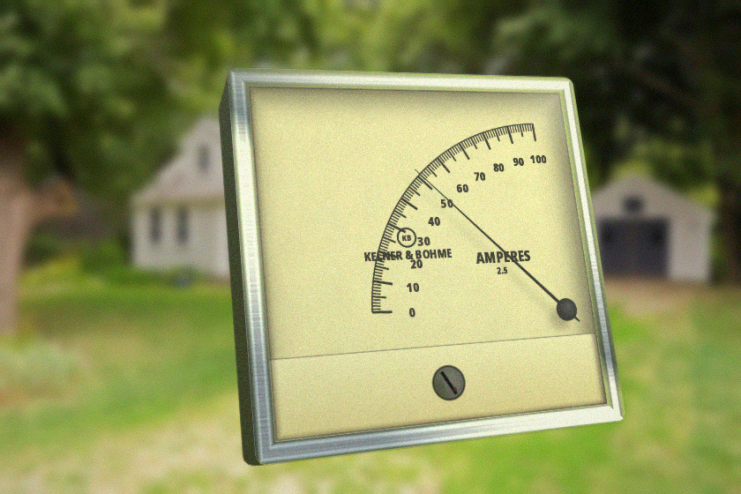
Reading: A 50
